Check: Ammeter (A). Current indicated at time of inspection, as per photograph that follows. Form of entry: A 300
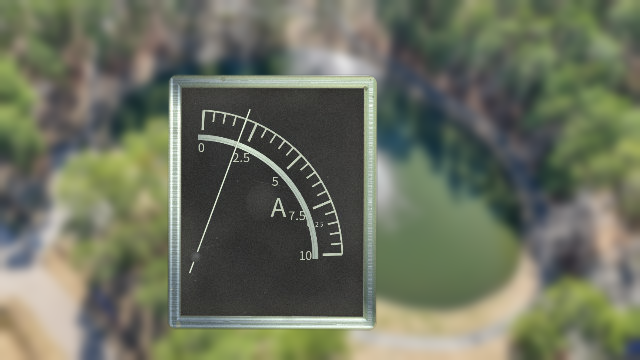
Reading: A 2
